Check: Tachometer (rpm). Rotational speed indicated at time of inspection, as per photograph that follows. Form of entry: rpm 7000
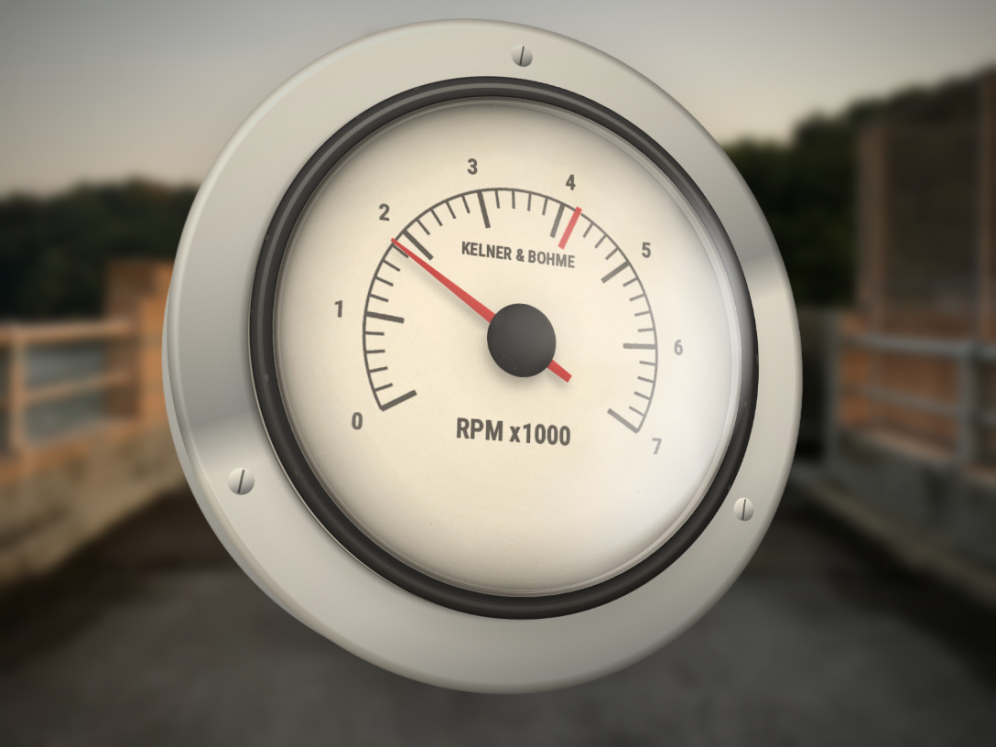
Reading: rpm 1800
